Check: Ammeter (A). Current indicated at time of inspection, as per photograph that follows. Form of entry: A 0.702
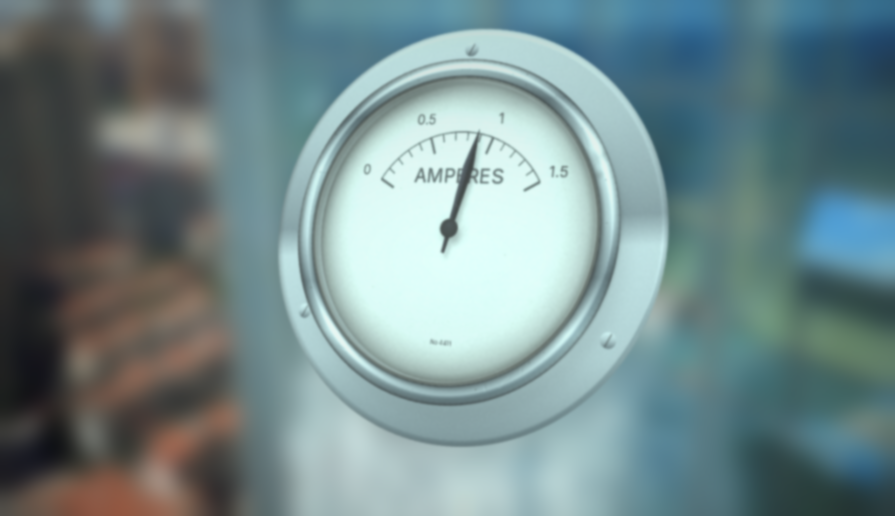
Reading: A 0.9
